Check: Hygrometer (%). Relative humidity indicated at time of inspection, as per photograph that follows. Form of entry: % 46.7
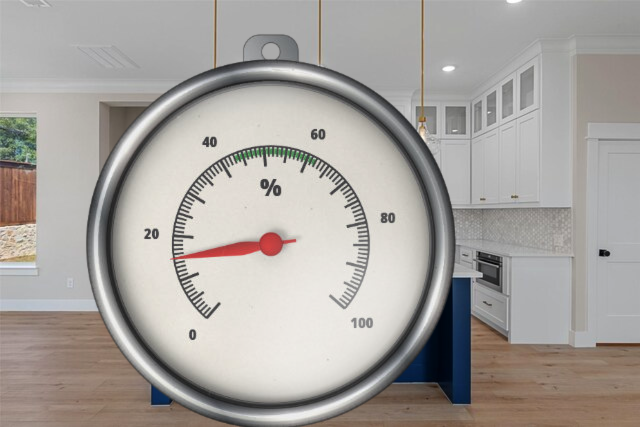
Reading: % 15
